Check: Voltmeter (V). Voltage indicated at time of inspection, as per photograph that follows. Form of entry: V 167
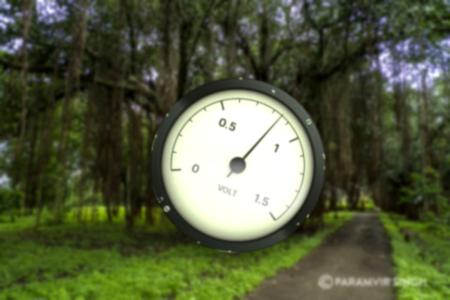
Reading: V 0.85
